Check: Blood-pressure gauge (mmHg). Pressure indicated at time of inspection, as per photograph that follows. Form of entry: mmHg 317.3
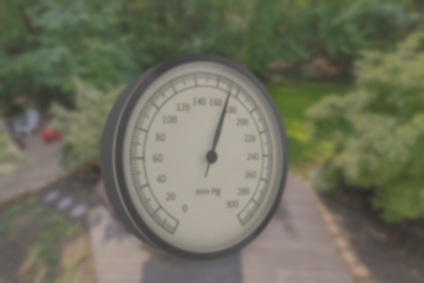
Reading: mmHg 170
